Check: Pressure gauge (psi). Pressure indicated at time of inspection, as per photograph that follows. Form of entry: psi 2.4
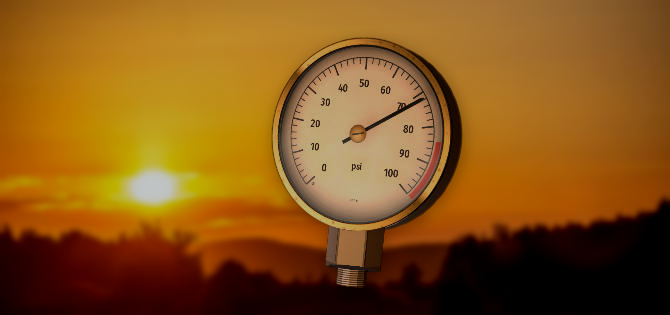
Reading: psi 72
